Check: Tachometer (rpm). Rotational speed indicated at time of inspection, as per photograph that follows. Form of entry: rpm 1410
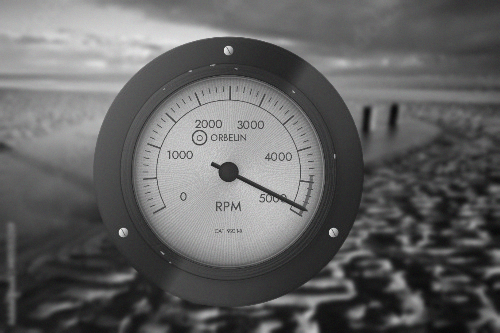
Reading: rpm 4900
